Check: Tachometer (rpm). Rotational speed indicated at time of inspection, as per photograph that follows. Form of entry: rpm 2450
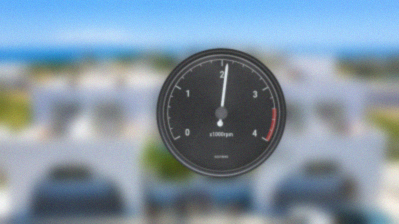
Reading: rpm 2100
